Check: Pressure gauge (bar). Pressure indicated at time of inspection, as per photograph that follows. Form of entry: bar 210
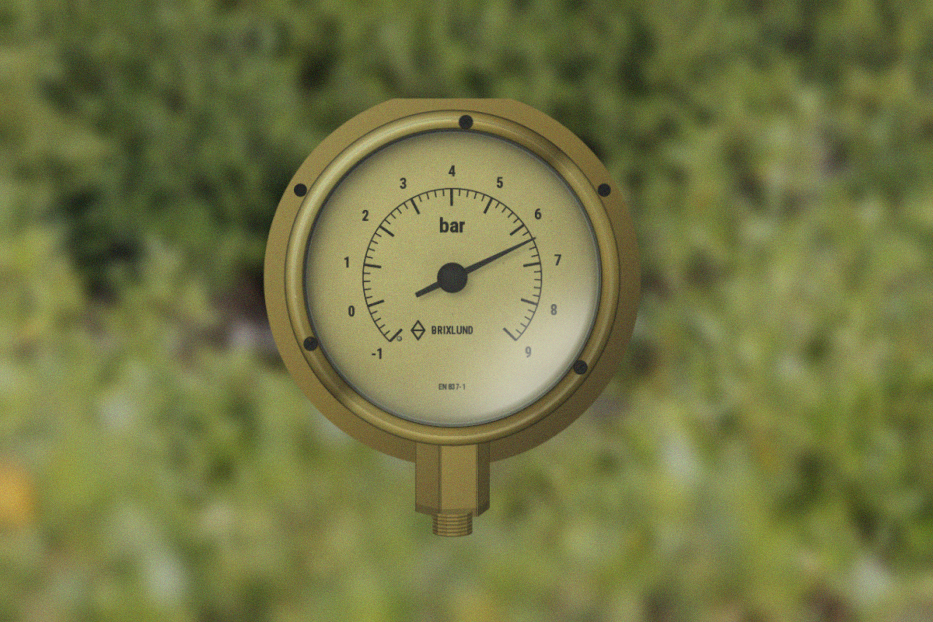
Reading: bar 6.4
